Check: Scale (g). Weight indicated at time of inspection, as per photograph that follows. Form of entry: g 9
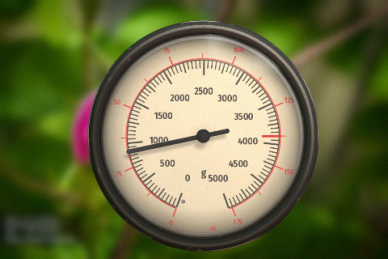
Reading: g 900
